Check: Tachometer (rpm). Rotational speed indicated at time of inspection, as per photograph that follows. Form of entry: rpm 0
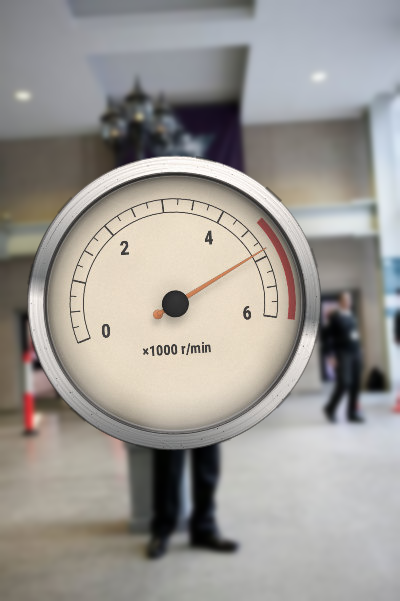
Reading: rpm 4875
